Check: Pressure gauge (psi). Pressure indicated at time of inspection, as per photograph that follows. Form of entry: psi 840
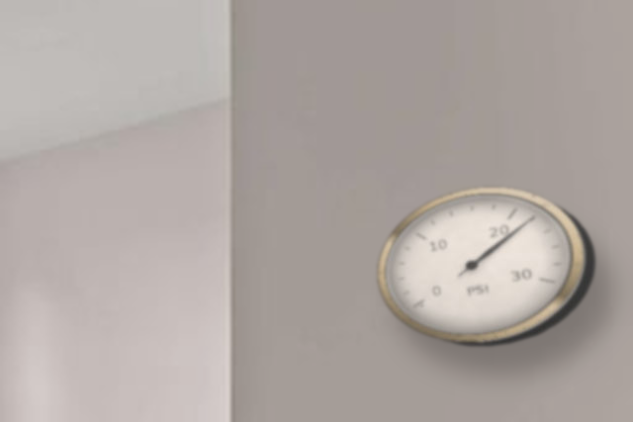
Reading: psi 22
